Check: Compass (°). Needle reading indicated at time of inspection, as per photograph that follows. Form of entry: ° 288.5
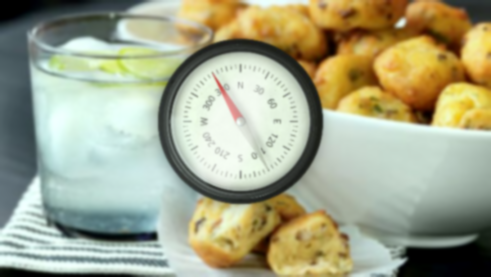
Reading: ° 330
